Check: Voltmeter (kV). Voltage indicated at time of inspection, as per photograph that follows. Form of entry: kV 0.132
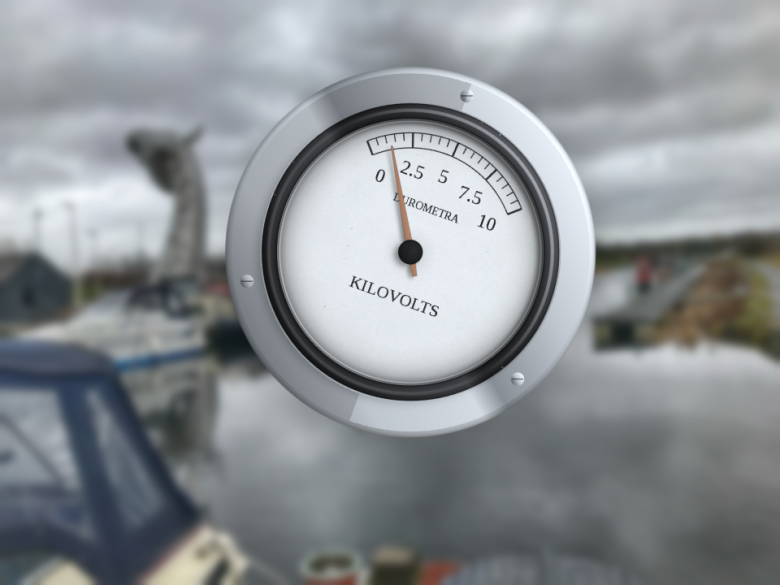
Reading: kV 1.25
